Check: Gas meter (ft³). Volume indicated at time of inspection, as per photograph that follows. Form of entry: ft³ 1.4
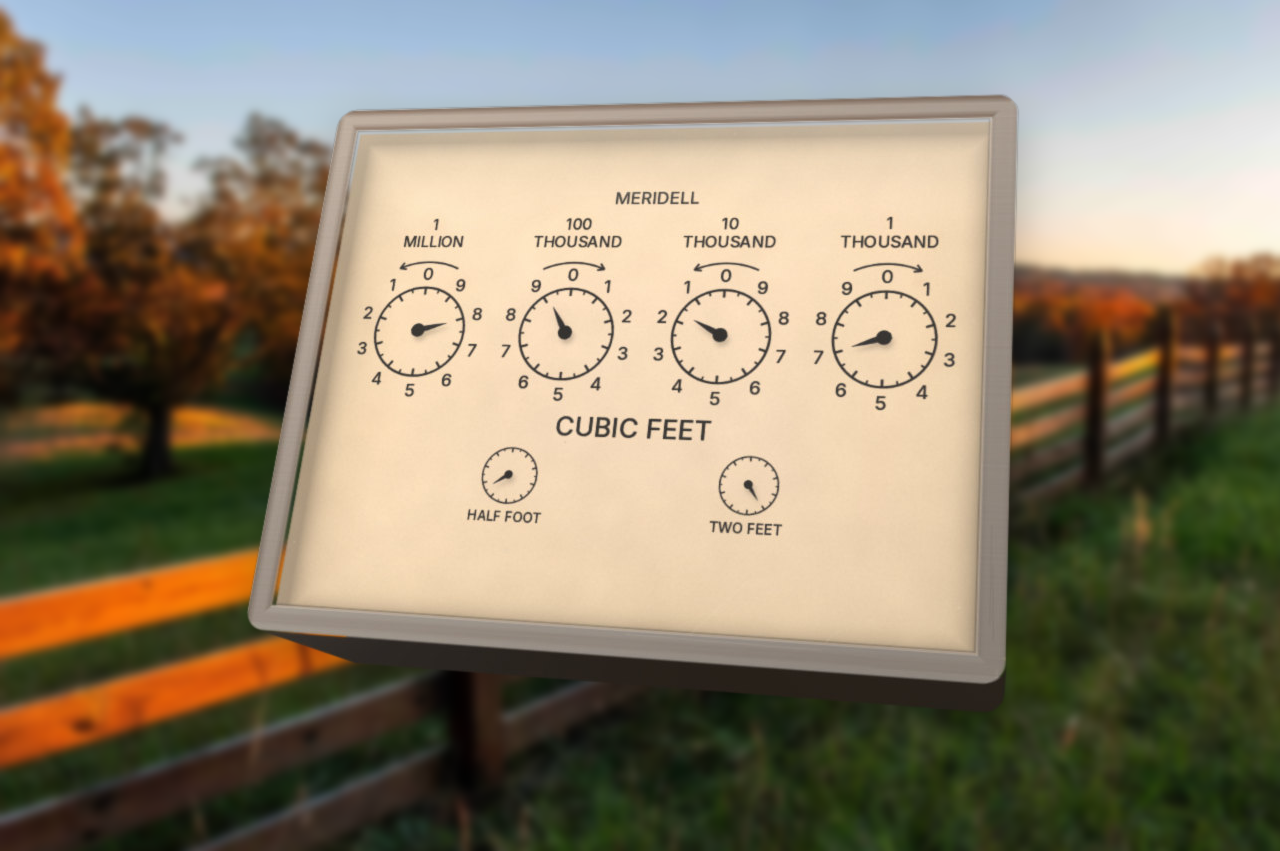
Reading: ft³ 791700
